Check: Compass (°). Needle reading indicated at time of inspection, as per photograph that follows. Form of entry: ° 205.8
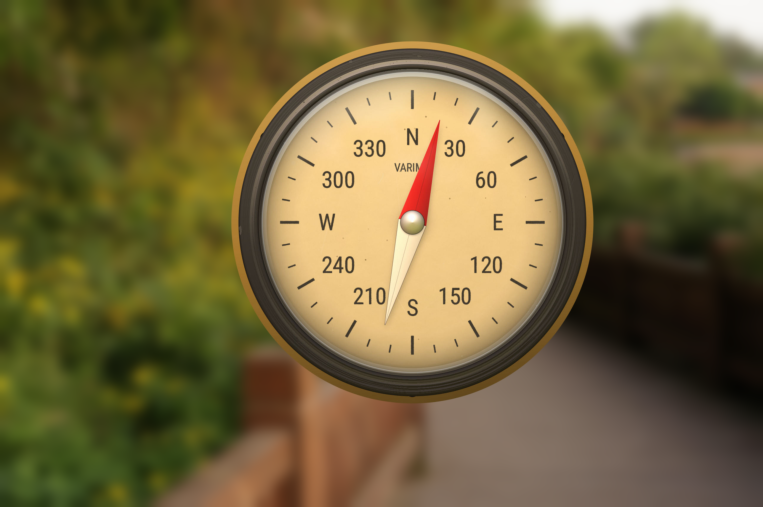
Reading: ° 15
